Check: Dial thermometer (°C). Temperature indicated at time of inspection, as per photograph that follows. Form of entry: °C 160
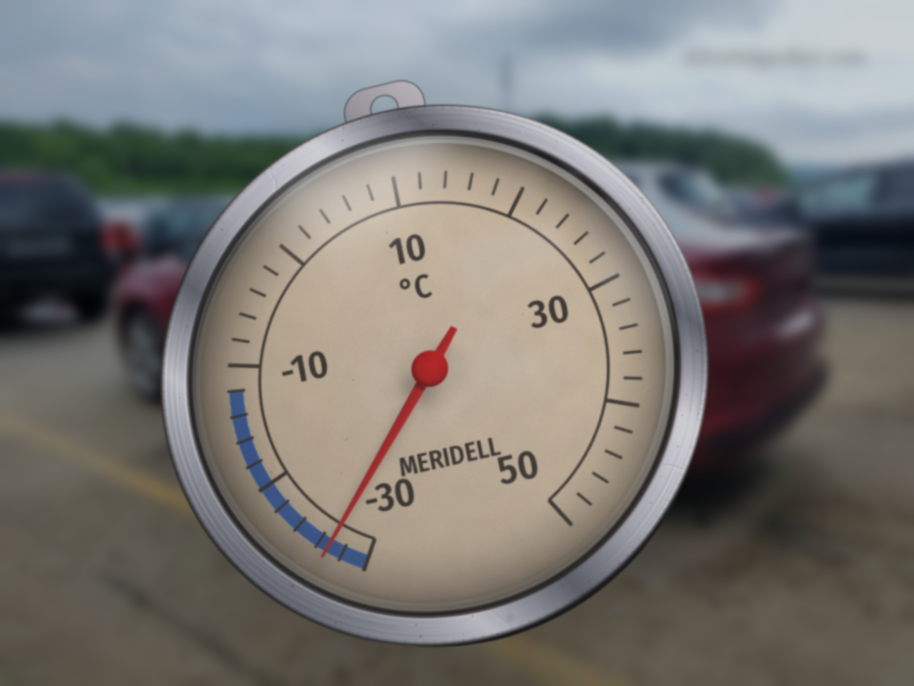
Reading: °C -27
